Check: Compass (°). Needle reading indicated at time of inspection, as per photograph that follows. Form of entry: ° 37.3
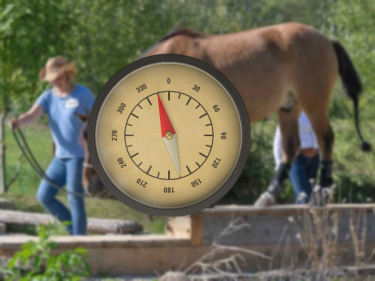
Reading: ° 345
